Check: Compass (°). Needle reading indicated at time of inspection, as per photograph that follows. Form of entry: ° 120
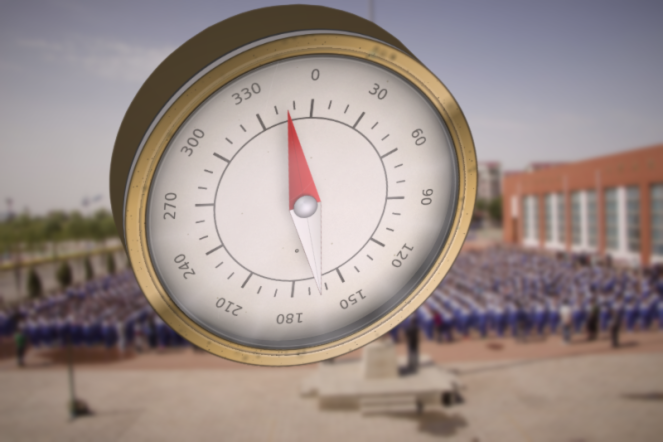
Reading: ° 345
